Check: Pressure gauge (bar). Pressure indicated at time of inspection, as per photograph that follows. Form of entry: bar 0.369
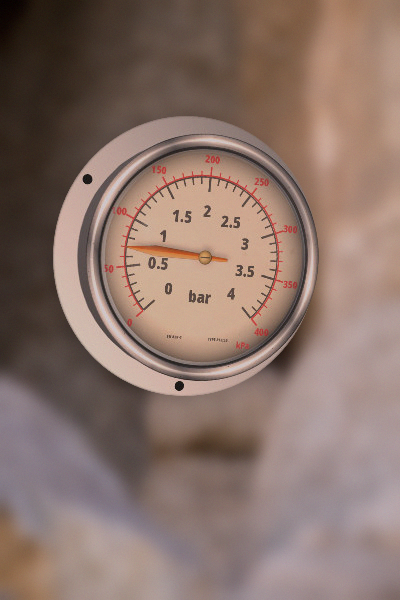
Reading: bar 0.7
